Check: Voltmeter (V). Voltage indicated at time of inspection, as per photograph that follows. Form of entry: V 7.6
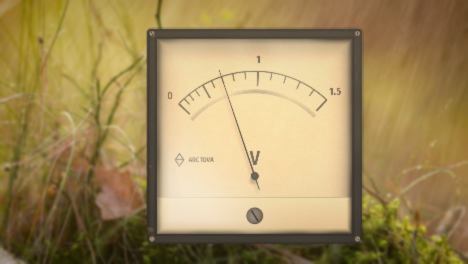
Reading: V 0.7
